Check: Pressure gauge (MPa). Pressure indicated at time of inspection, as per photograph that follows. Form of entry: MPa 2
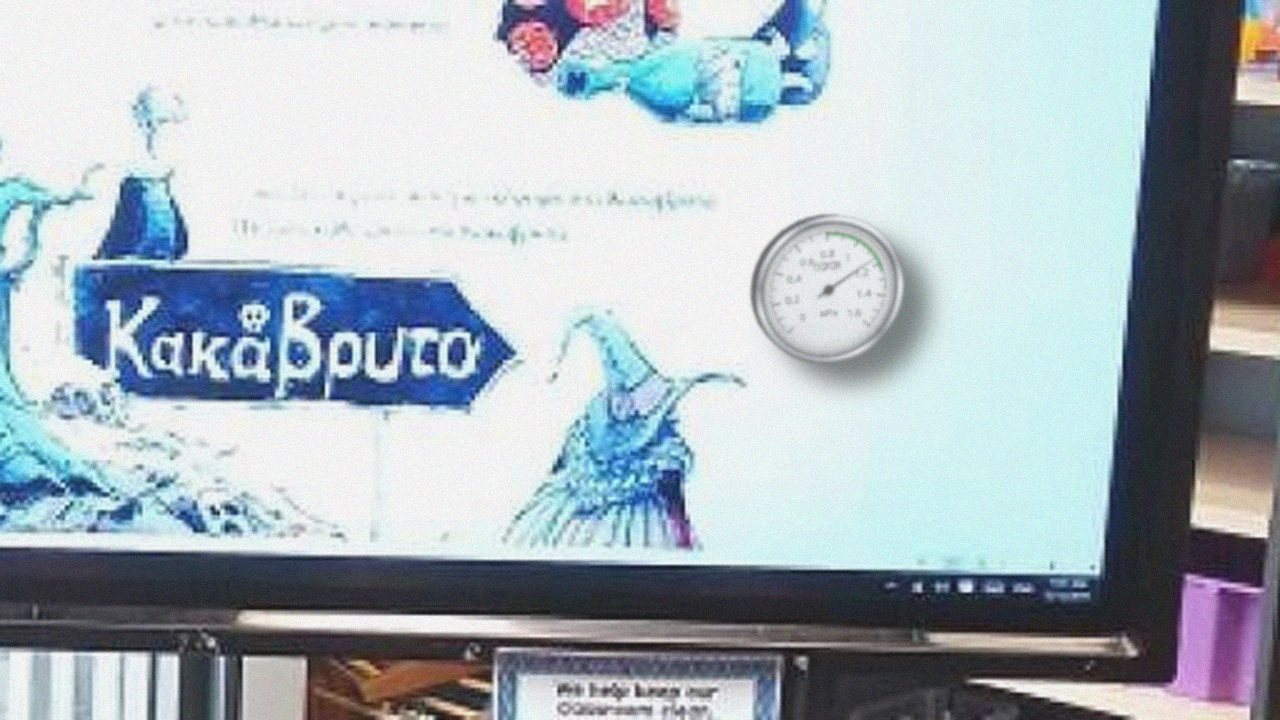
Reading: MPa 1.15
